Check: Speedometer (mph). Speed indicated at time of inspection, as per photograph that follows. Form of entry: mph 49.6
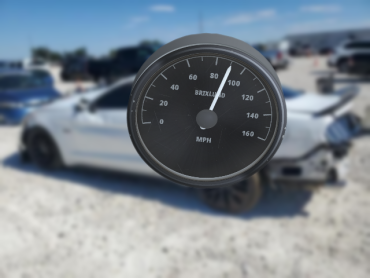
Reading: mph 90
